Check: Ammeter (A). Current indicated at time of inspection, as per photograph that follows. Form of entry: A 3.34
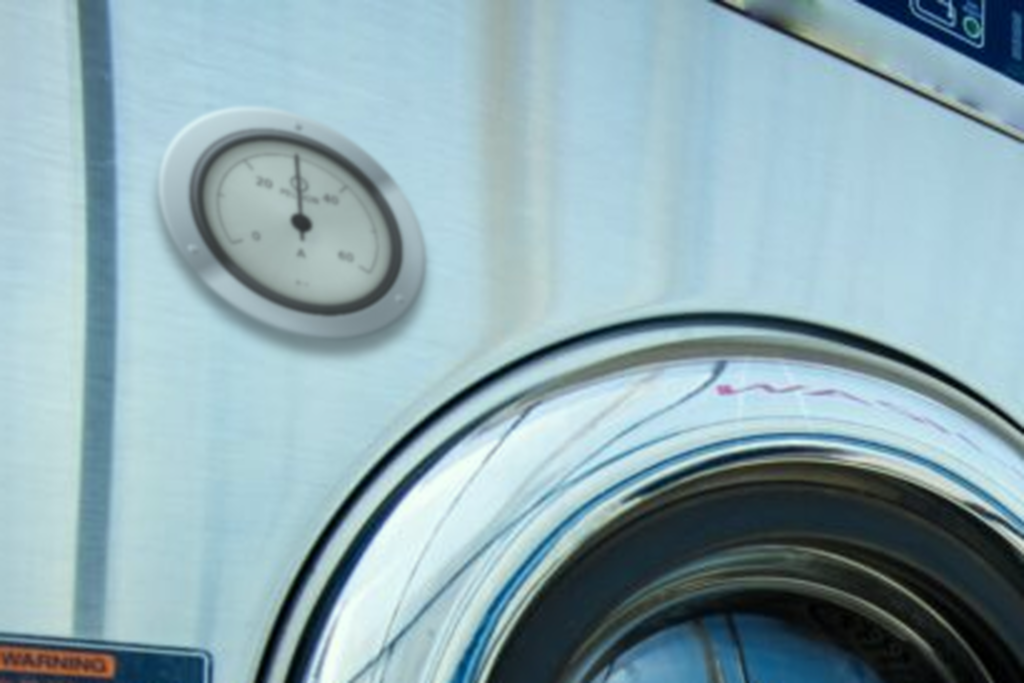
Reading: A 30
